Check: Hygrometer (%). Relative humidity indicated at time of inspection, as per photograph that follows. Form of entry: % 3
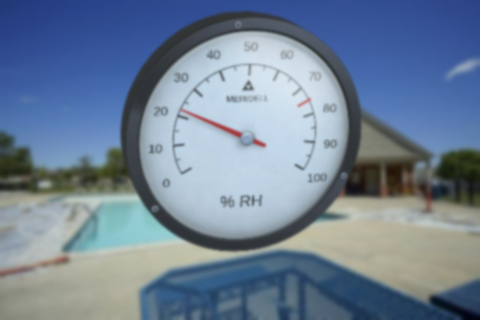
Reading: % 22.5
